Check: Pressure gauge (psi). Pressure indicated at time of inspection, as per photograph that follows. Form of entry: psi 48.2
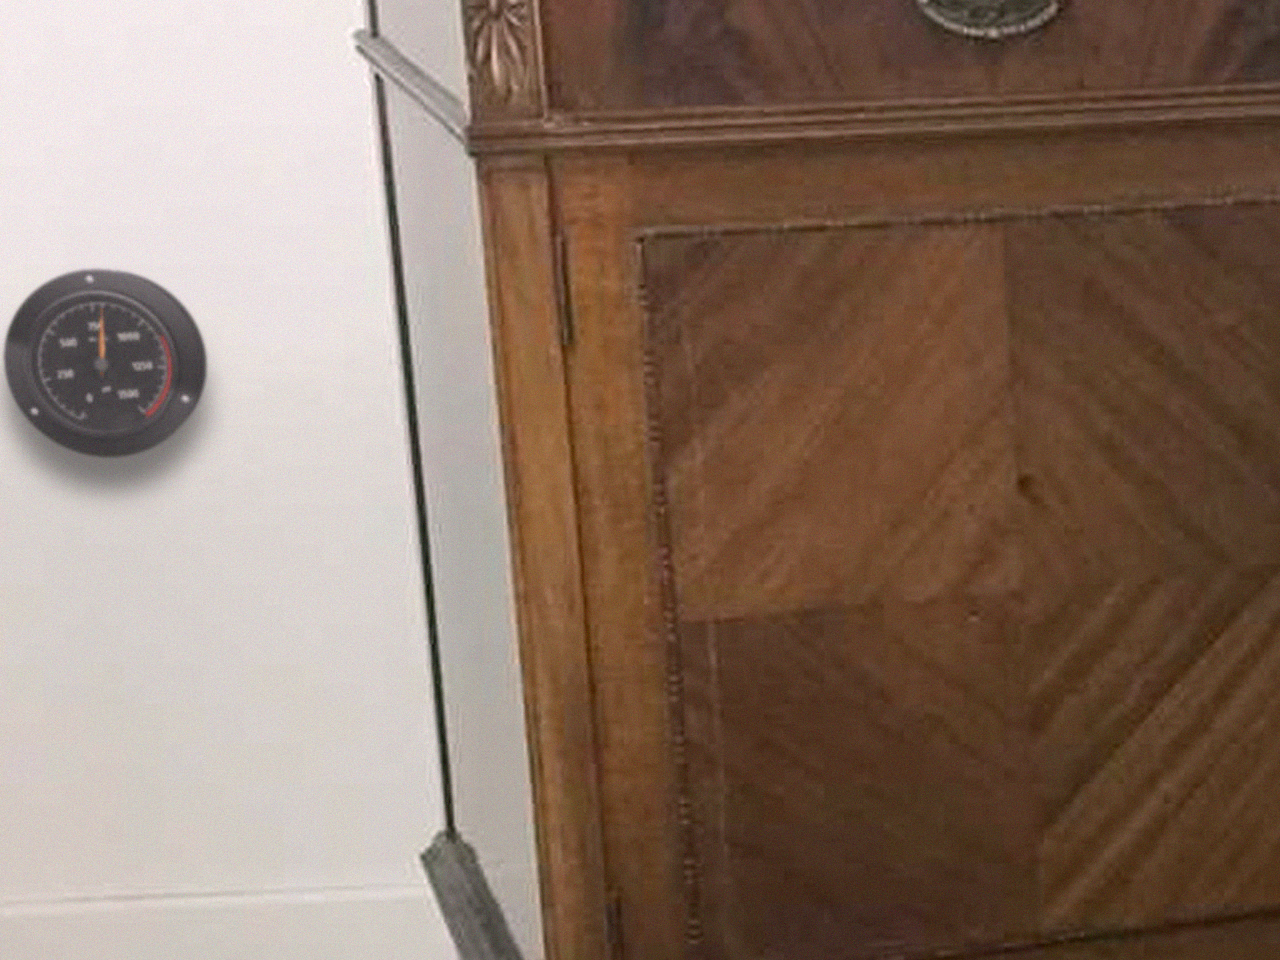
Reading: psi 800
